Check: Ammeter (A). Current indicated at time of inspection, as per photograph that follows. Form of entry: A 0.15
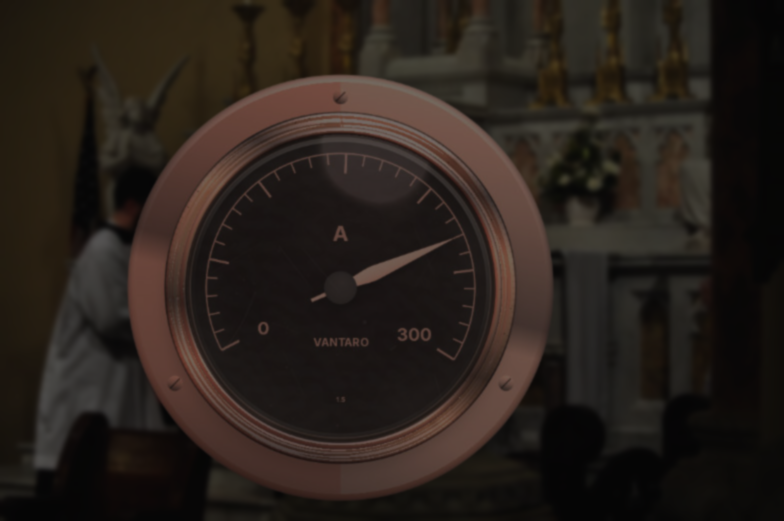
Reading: A 230
